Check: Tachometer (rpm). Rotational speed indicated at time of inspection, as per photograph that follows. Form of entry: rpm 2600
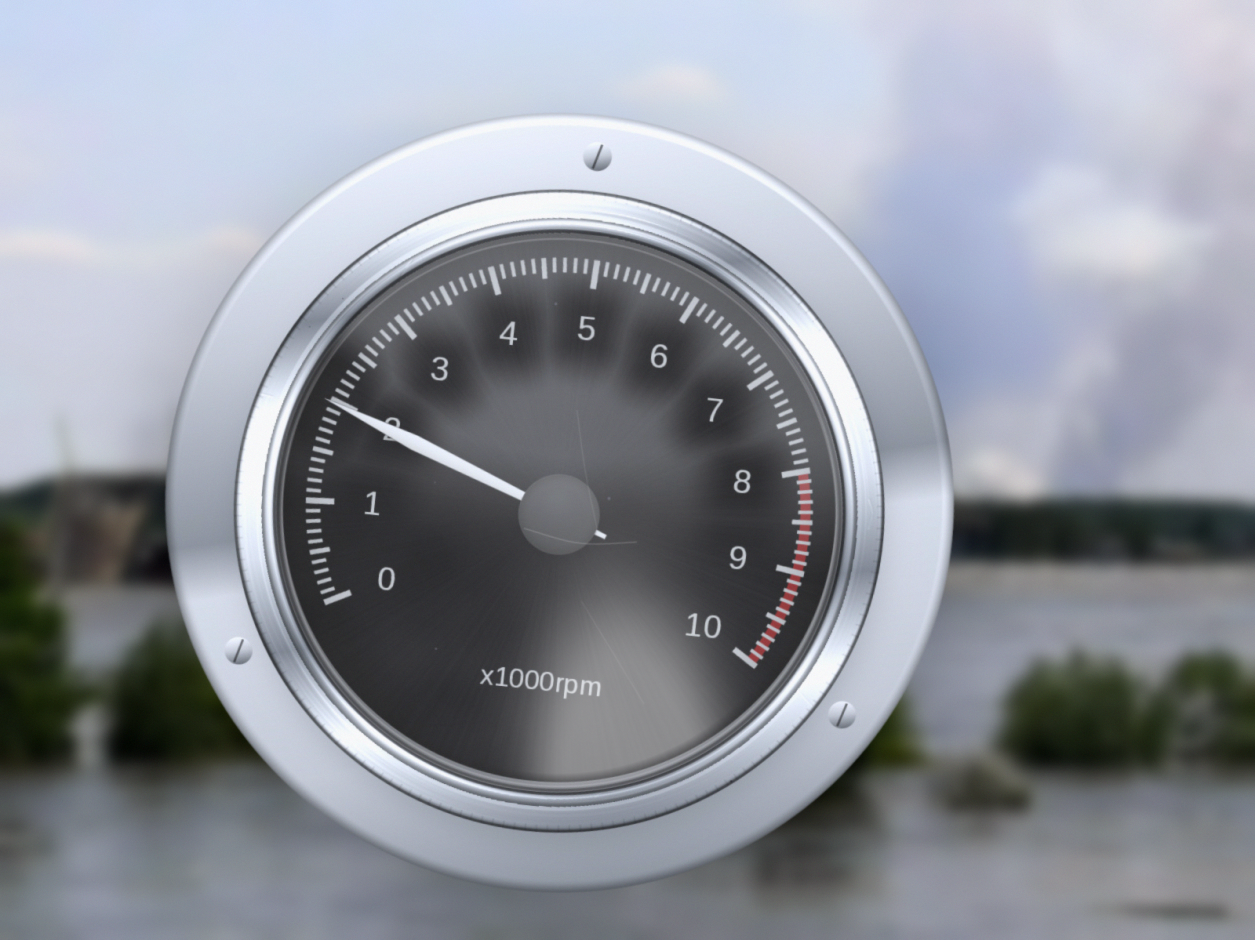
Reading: rpm 2000
